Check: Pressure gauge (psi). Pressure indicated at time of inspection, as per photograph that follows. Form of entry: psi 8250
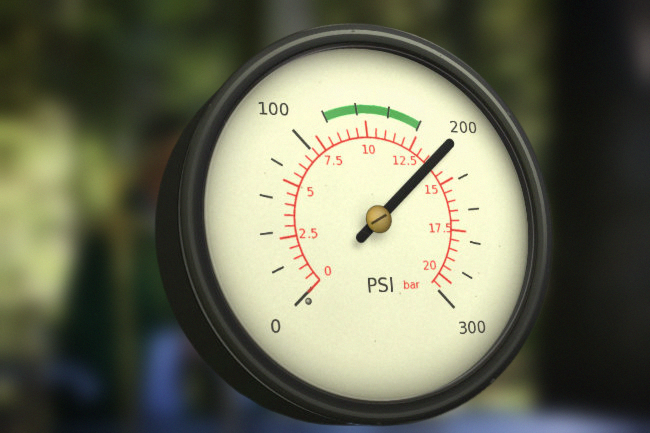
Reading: psi 200
